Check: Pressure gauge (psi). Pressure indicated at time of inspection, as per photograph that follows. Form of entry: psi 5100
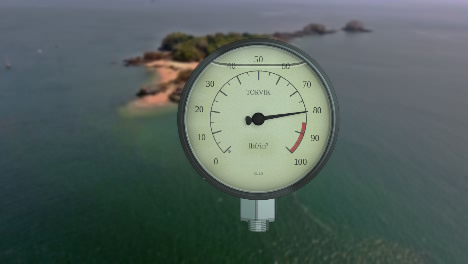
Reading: psi 80
